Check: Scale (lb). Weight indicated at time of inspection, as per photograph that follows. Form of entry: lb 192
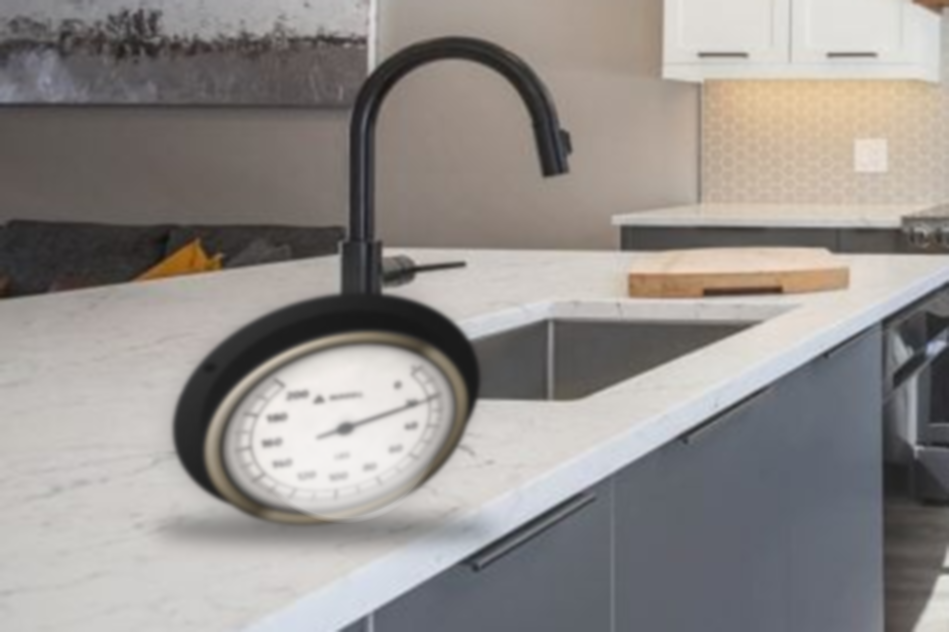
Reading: lb 20
